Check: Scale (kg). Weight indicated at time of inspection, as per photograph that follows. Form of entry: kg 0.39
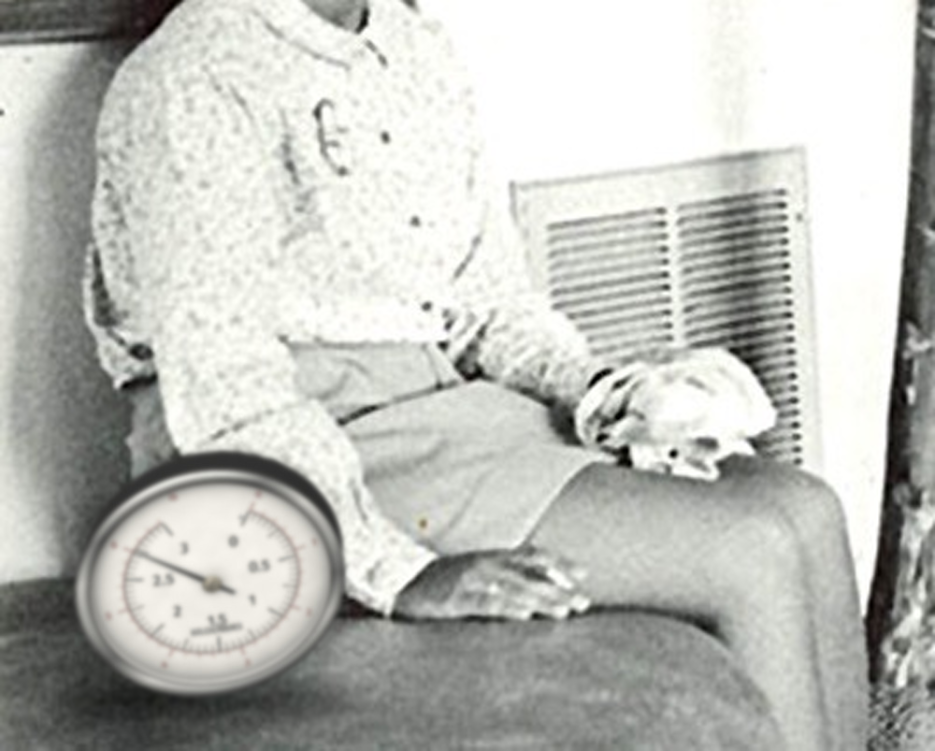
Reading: kg 2.75
